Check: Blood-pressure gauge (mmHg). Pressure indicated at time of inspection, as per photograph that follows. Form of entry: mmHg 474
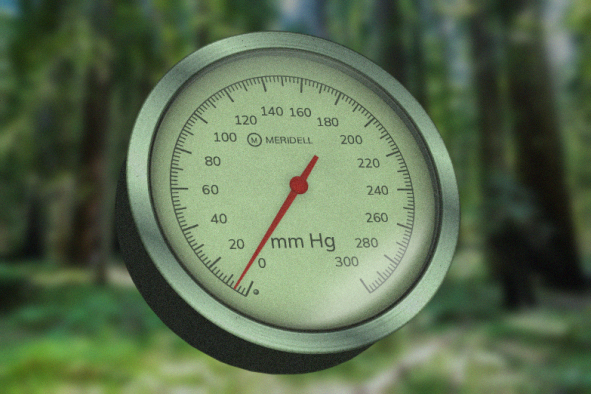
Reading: mmHg 6
